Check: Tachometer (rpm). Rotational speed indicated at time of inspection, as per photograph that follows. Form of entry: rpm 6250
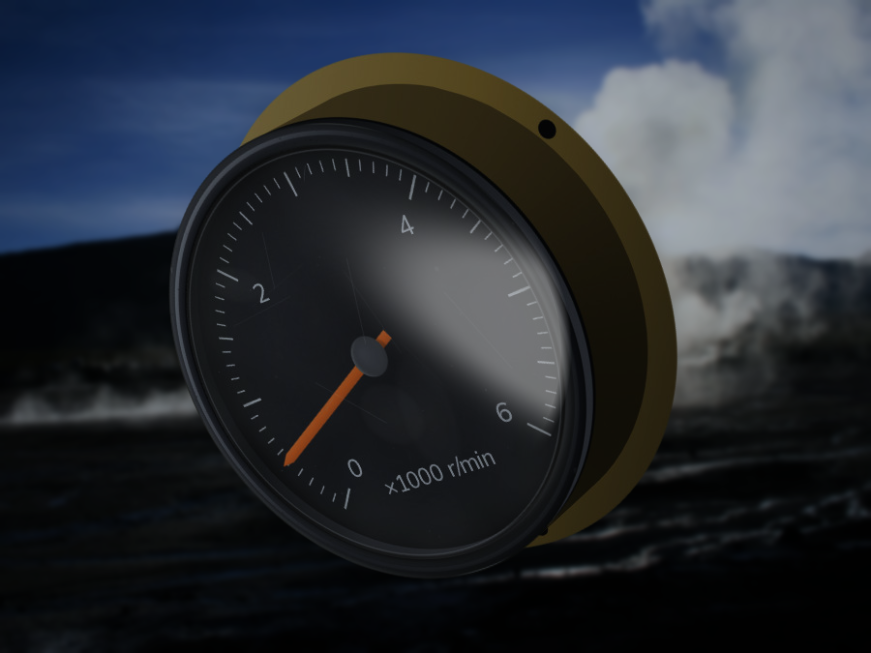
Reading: rpm 500
